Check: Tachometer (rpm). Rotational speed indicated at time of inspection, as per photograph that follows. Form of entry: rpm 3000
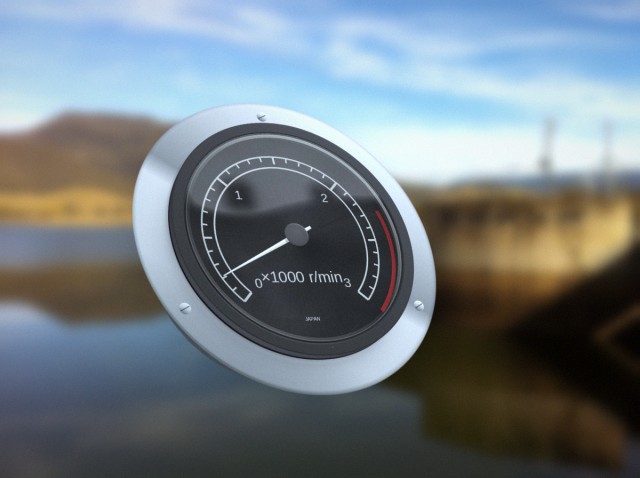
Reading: rpm 200
